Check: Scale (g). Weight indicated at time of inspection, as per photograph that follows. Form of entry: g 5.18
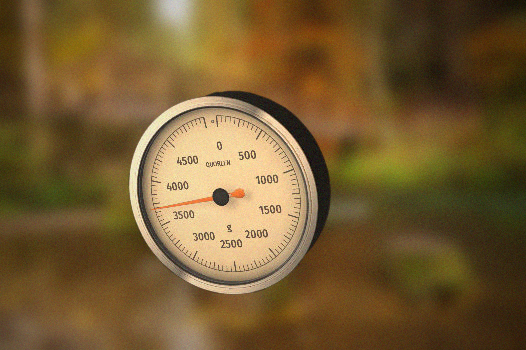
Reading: g 3700
